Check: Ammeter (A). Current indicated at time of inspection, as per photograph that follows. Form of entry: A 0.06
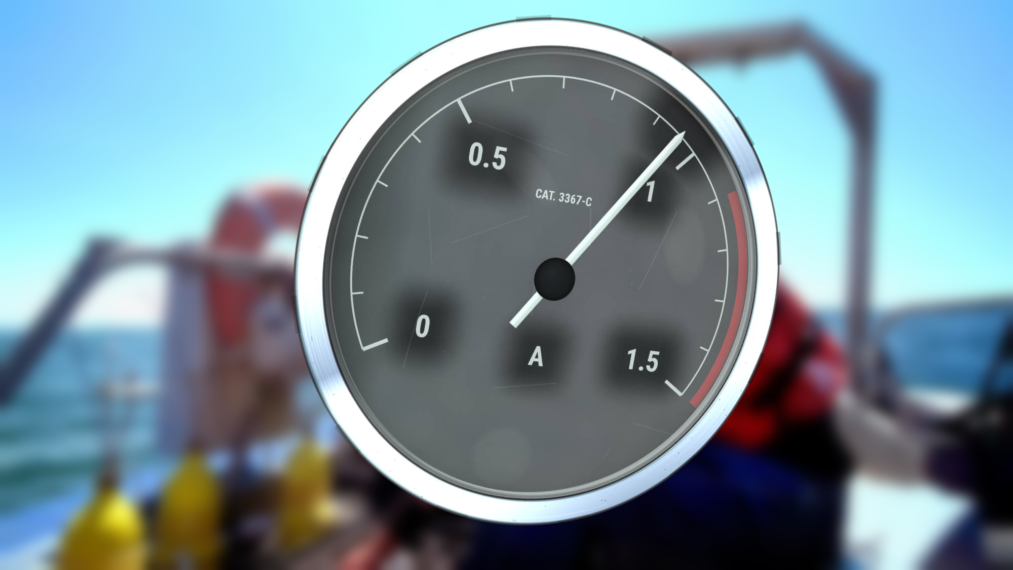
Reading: A 0.95
